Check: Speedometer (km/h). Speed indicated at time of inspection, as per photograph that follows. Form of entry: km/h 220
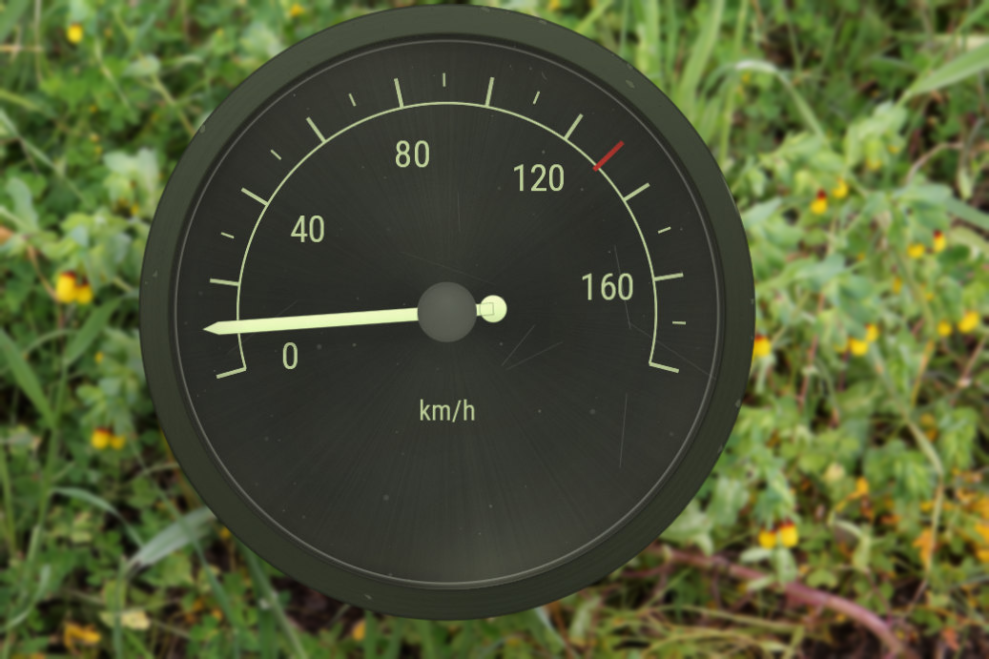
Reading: km/h 10
